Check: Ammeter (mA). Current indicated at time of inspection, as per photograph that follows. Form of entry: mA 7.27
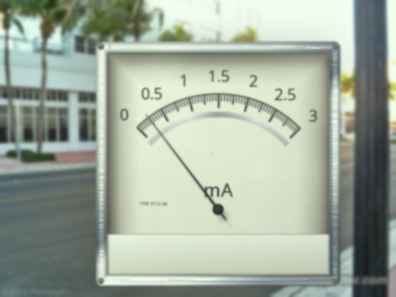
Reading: mA 0.25
